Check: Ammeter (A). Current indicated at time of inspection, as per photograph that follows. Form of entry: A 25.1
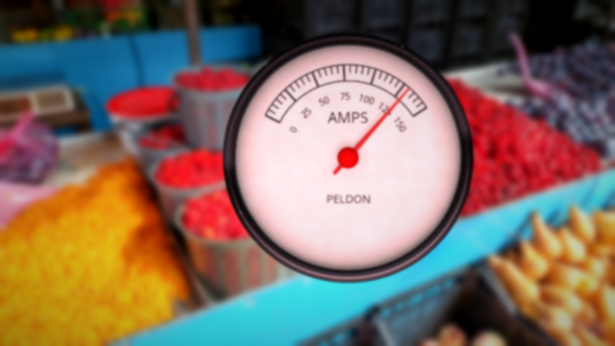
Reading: A 130
